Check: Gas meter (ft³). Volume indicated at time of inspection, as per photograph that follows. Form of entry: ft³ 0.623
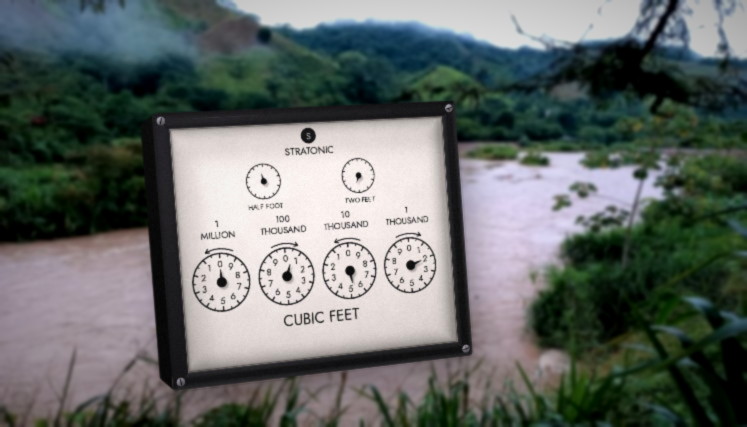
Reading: ft³ 5200
